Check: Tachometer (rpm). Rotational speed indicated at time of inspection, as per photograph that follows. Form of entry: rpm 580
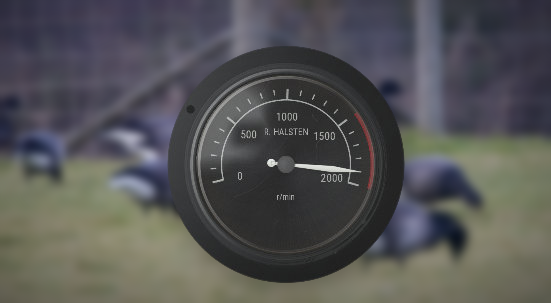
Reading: rpm 1900
